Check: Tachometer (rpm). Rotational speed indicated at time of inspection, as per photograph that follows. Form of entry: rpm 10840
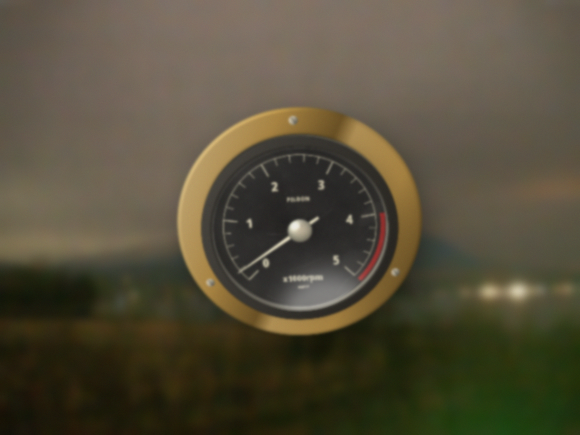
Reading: rpm 200
